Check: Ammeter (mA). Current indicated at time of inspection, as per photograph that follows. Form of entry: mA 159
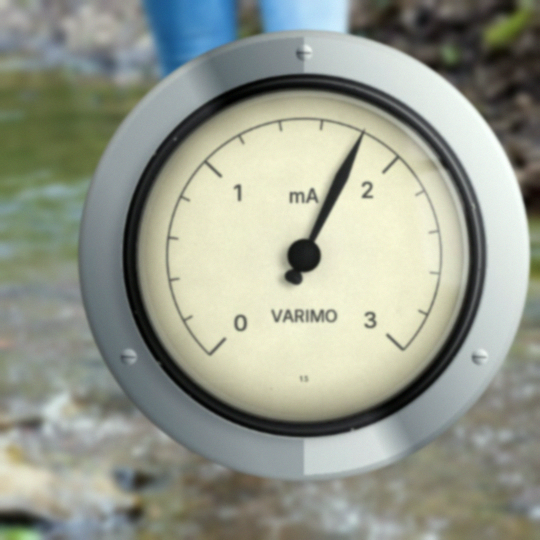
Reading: mA 1.8
